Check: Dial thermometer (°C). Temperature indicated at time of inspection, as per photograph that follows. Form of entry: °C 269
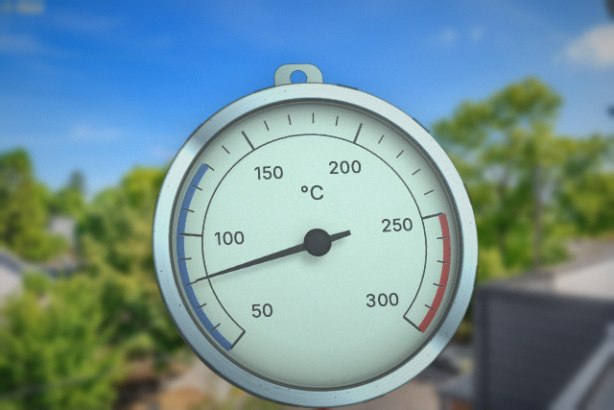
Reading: °C 80
